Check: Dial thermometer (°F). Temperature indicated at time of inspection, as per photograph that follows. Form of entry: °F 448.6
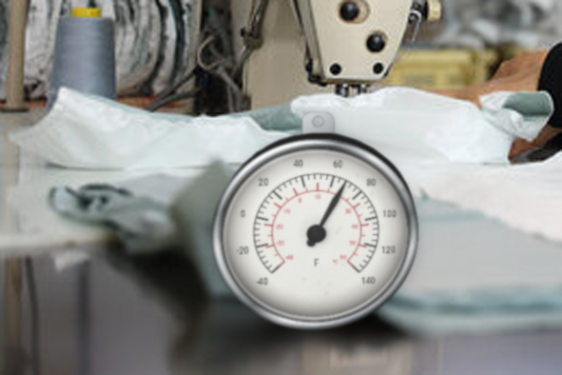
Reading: °F 68
